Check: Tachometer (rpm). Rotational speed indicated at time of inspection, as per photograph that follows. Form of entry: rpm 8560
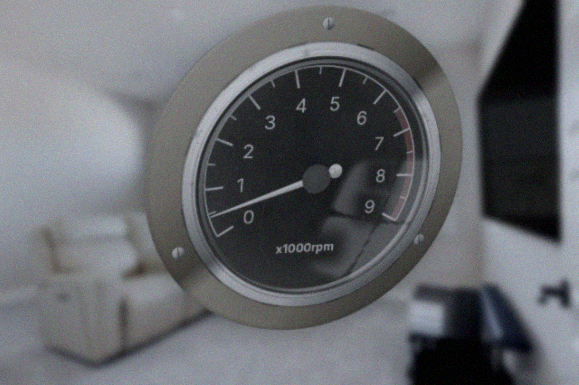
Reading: rpm 500
